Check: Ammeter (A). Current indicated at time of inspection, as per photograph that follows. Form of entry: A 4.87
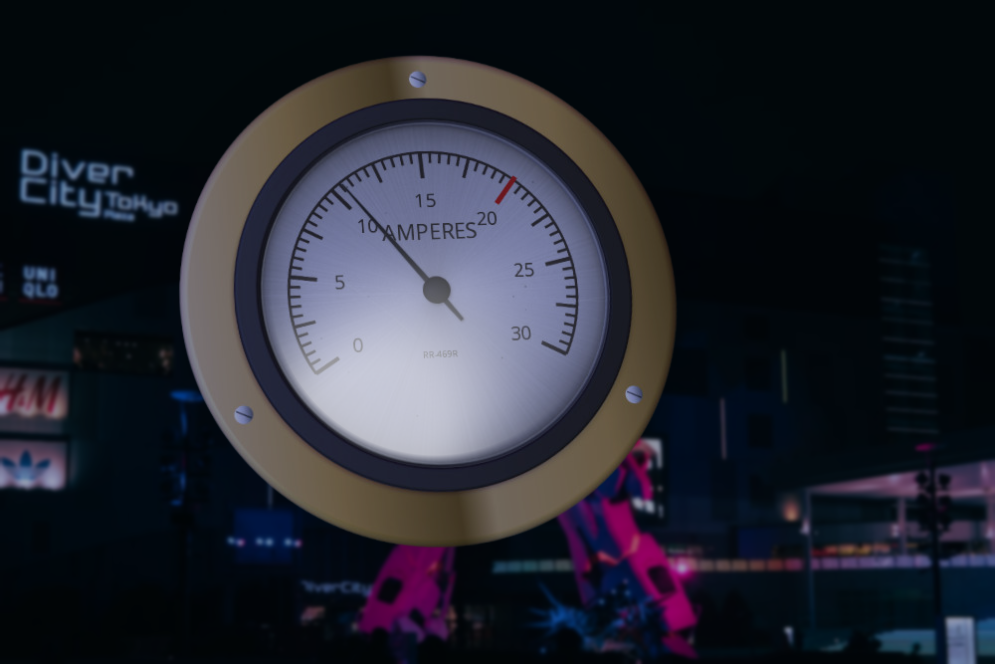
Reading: A 10.5
